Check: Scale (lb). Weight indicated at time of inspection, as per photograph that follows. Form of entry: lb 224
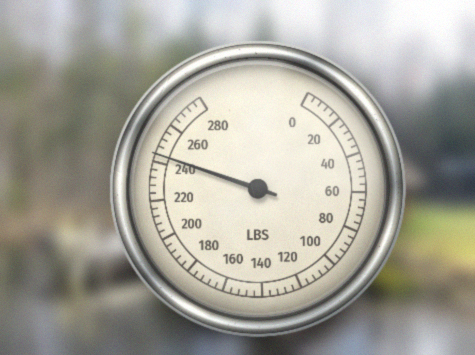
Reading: lb 244
